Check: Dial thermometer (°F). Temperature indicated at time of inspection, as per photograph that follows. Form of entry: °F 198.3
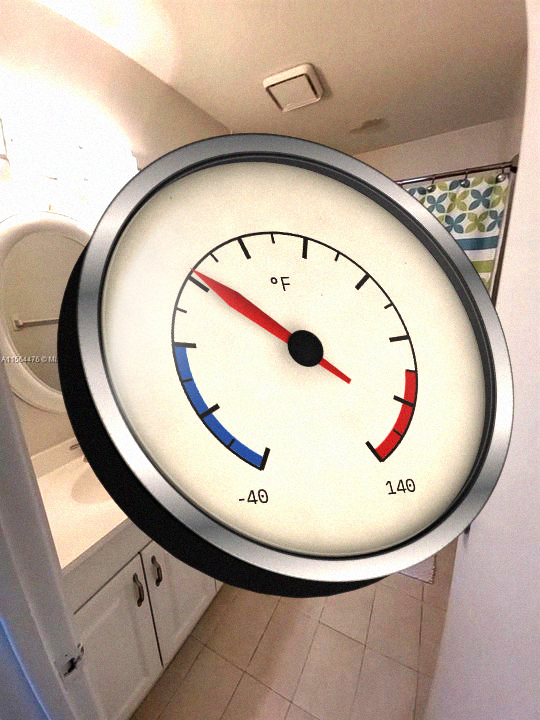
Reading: °F 20
